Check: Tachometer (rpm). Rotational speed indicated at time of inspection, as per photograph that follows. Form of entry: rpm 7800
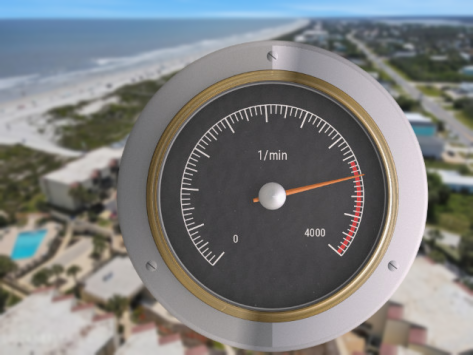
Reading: rpm 3200
